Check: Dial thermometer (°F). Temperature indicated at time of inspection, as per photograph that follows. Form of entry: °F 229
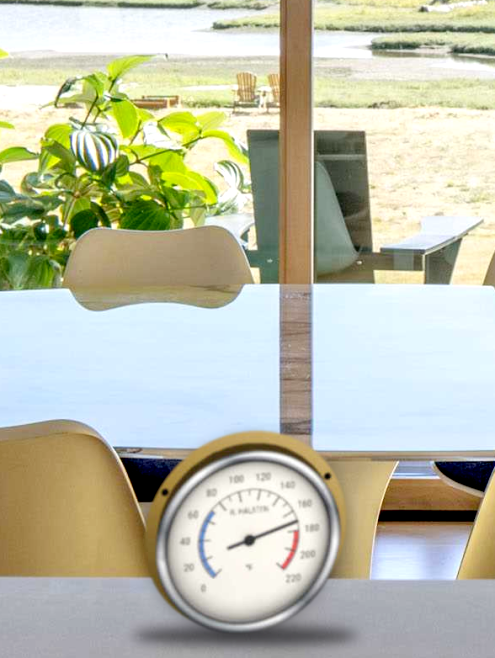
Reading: °F 170
